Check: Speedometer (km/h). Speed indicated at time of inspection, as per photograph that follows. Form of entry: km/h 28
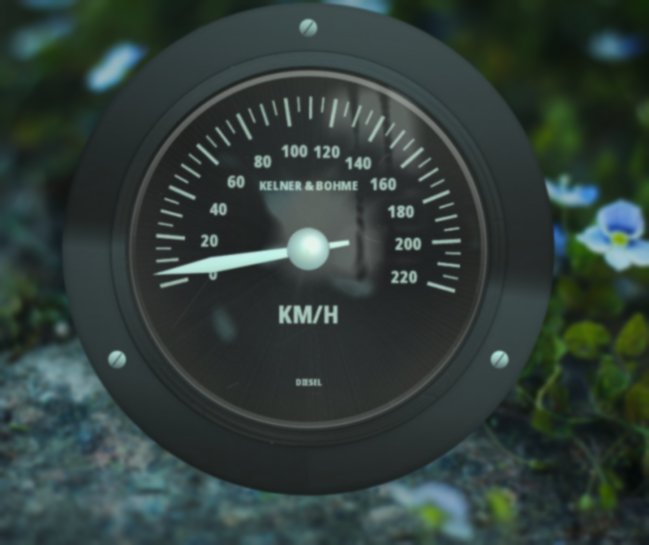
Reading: km/h 5
